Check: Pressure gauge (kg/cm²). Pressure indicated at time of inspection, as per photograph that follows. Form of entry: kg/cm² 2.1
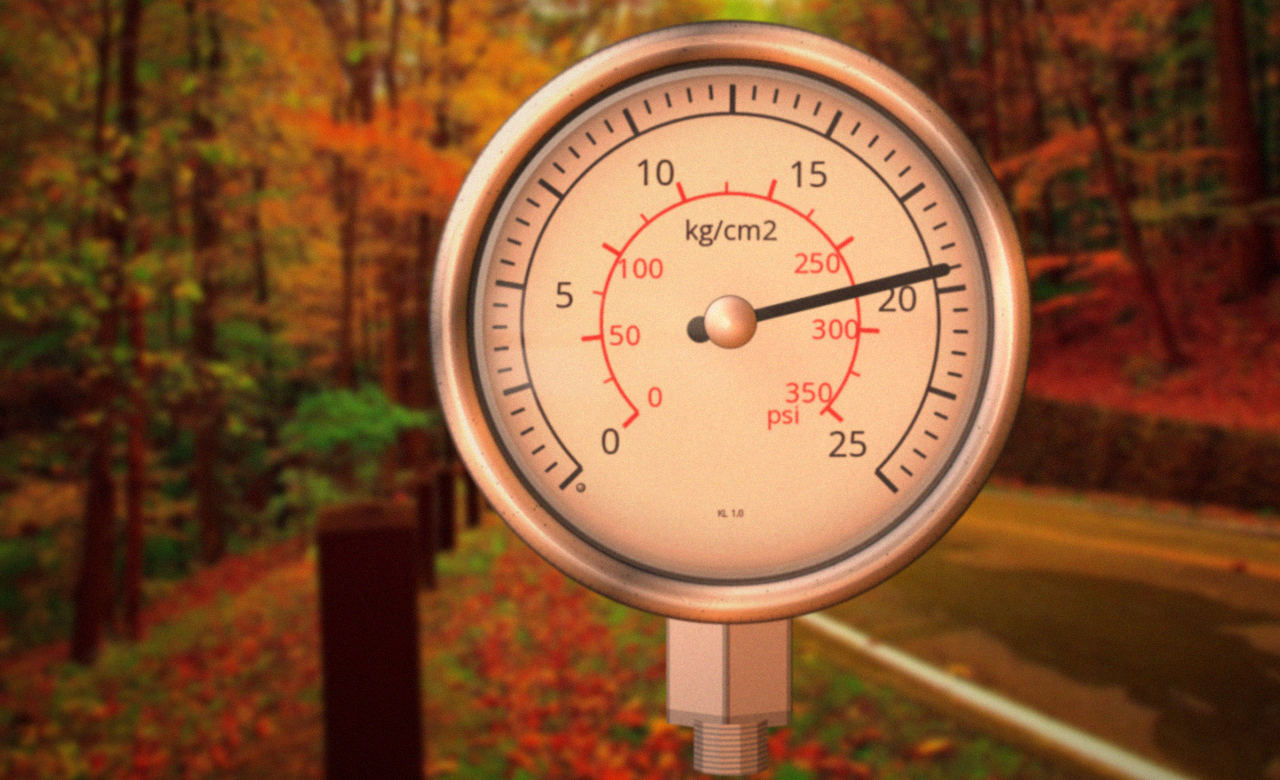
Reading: kg/cm² 19.5
